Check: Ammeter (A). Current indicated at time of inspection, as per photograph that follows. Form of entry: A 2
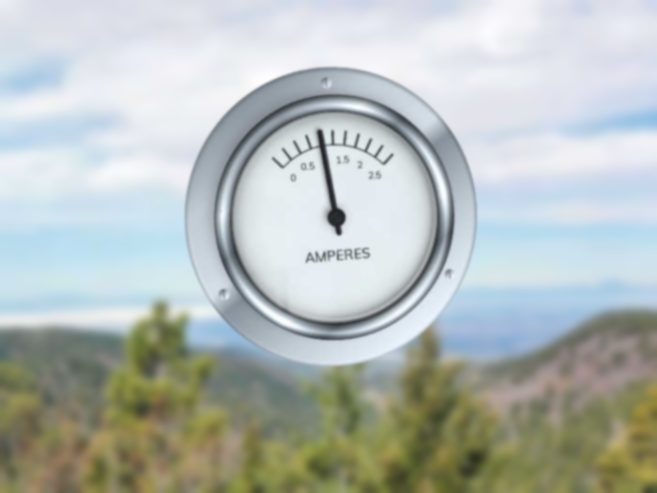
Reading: A 1
